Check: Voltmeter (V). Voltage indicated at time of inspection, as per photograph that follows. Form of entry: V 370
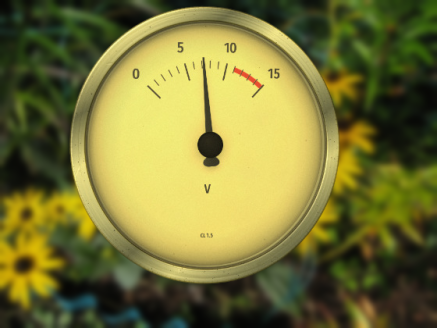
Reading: V 7
